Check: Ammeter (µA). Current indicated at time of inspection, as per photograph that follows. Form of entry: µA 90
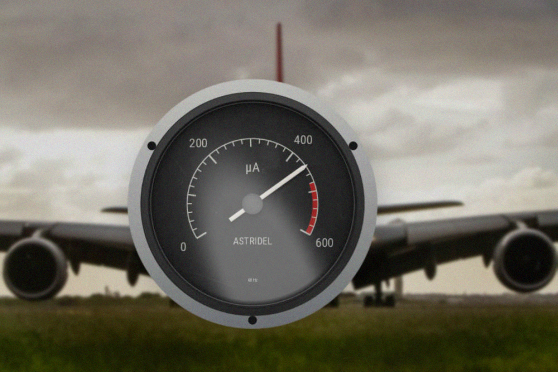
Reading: µA 440
